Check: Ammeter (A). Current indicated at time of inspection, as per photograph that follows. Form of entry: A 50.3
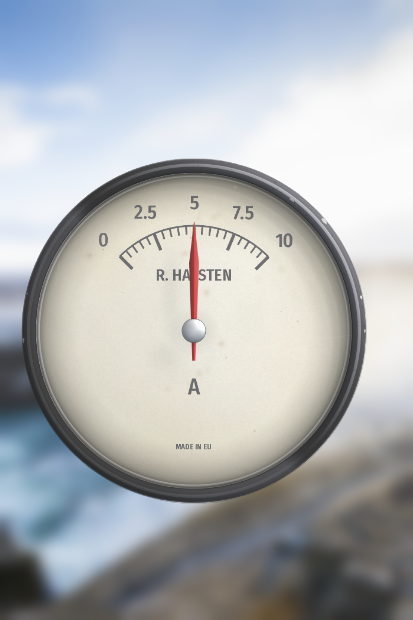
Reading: A 5
